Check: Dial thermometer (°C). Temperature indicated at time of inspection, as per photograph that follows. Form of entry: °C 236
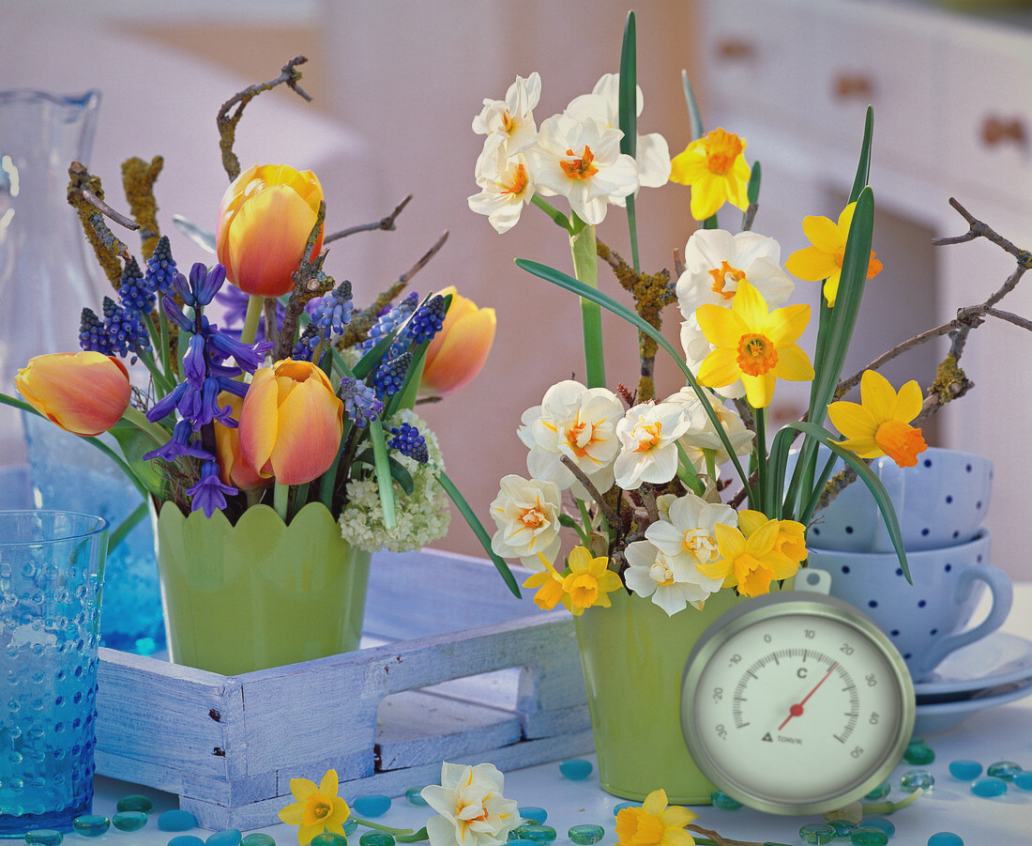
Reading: °C 20
